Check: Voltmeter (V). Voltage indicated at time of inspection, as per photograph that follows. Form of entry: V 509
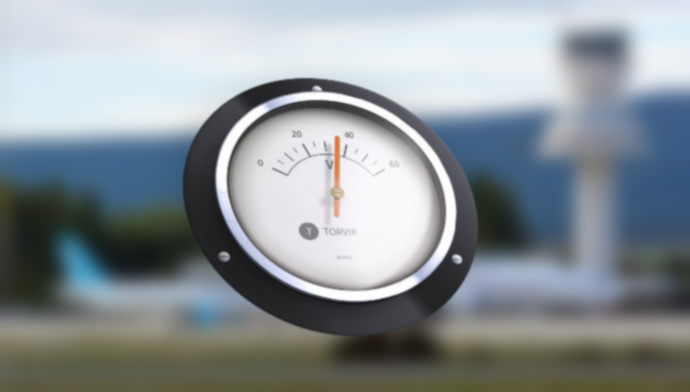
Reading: V 35
